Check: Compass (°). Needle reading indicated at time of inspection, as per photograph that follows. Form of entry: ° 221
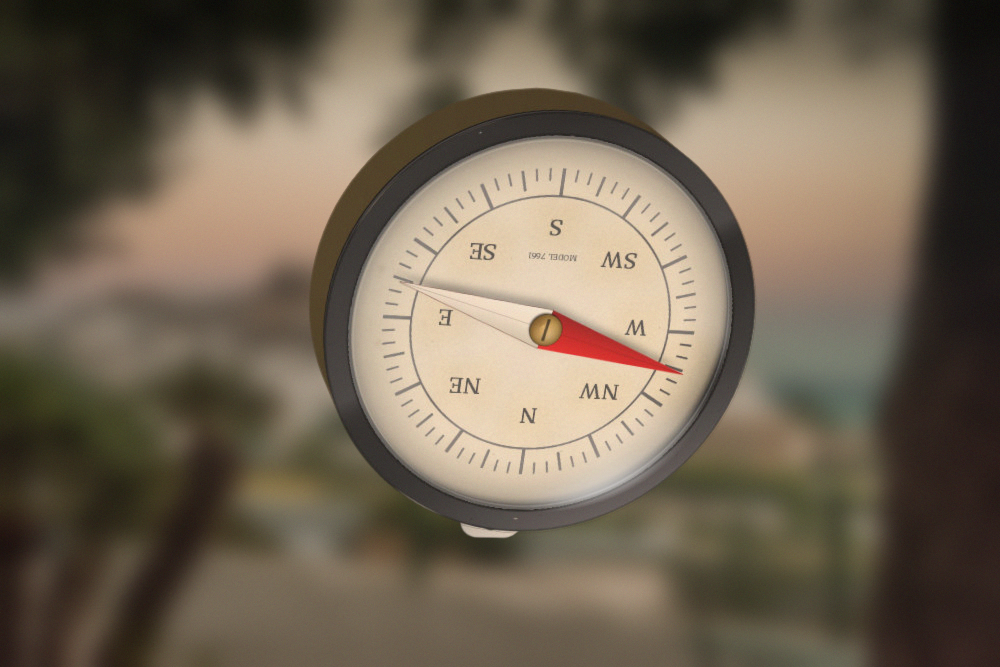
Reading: ° 285
